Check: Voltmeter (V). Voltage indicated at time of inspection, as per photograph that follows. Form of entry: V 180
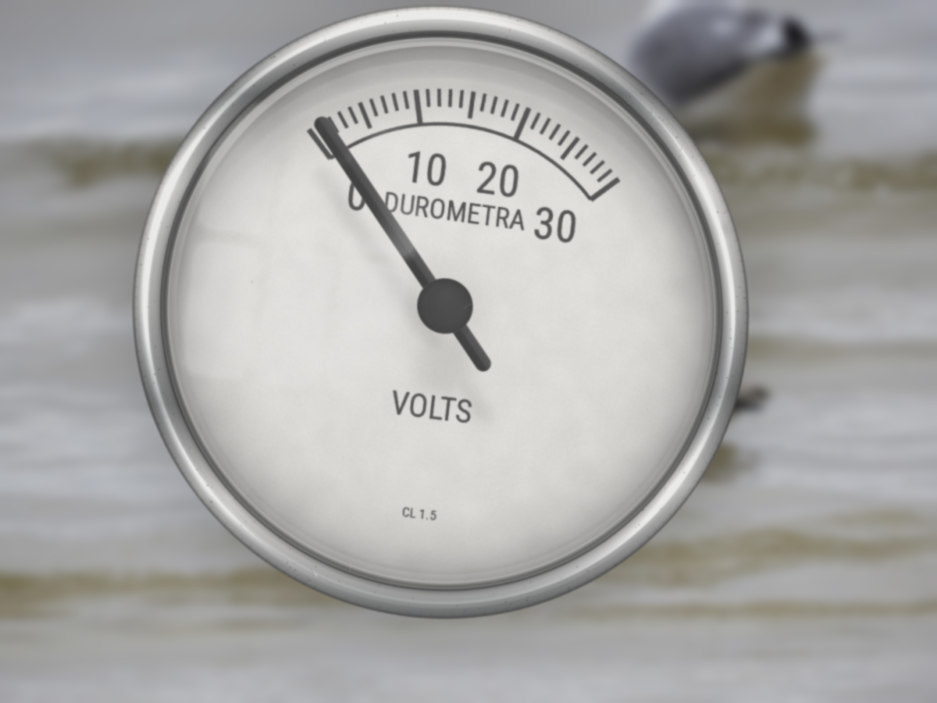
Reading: V 1
